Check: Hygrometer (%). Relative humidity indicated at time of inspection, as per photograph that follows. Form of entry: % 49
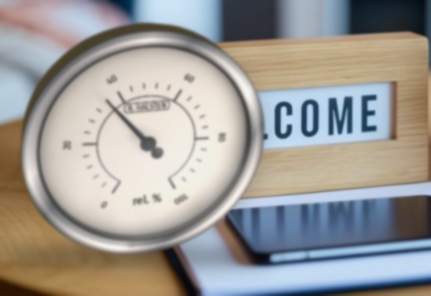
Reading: % 36
